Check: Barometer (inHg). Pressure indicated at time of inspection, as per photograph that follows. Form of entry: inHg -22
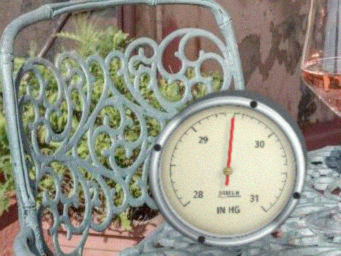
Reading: inHg 29.5
